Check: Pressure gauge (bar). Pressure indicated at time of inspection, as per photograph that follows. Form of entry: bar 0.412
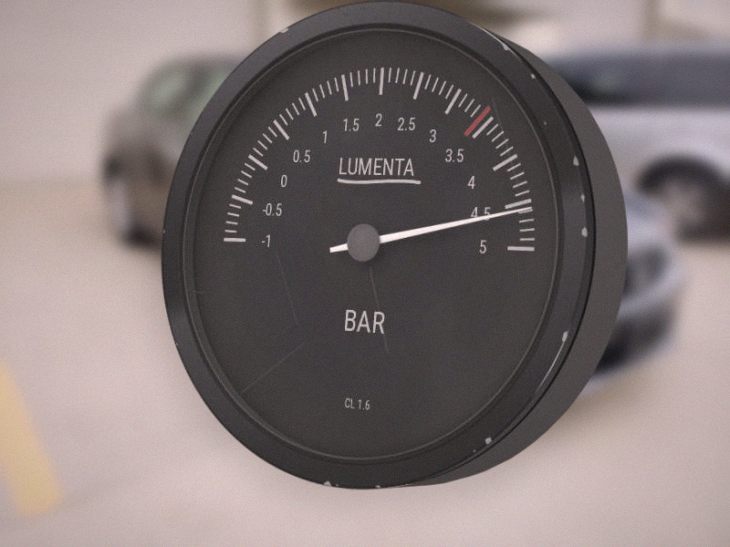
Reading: bar 4.6
